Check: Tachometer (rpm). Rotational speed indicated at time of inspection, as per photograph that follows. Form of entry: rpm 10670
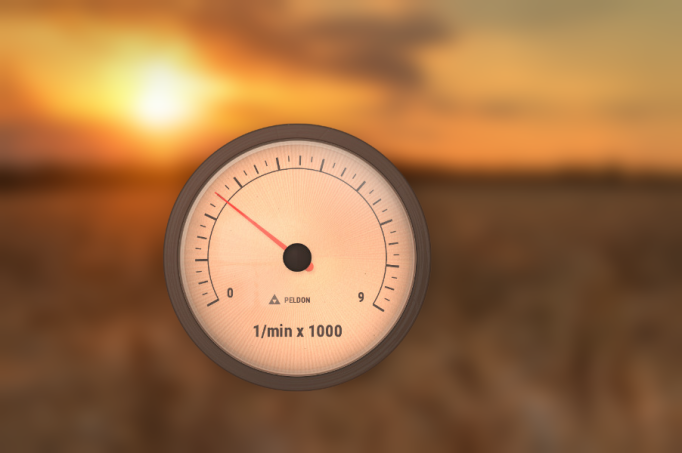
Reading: rpm 2500
